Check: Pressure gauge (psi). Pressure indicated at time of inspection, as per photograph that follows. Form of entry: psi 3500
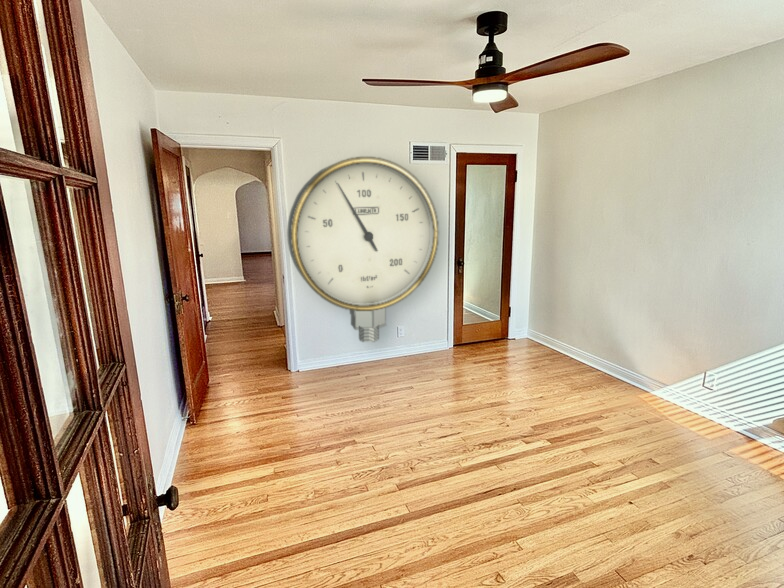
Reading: psi 80
